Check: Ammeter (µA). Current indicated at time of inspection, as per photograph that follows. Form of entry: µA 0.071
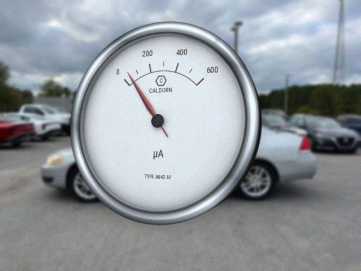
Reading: µA 50
